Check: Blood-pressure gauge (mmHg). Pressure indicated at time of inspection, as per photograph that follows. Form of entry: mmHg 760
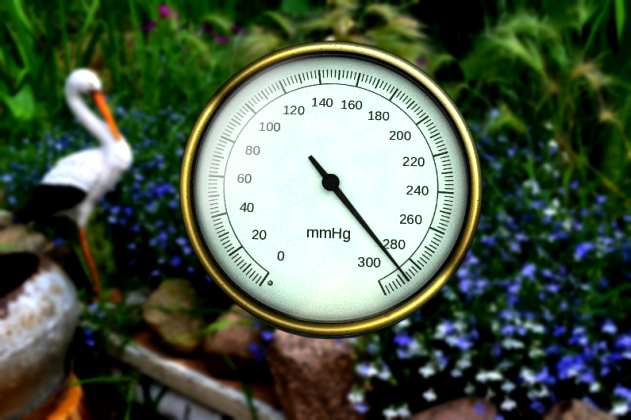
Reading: mmHg 288
